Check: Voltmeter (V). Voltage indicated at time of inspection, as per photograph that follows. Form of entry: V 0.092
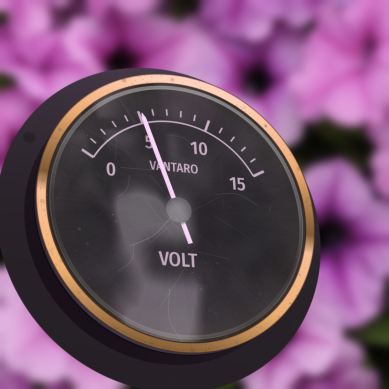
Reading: V 5
